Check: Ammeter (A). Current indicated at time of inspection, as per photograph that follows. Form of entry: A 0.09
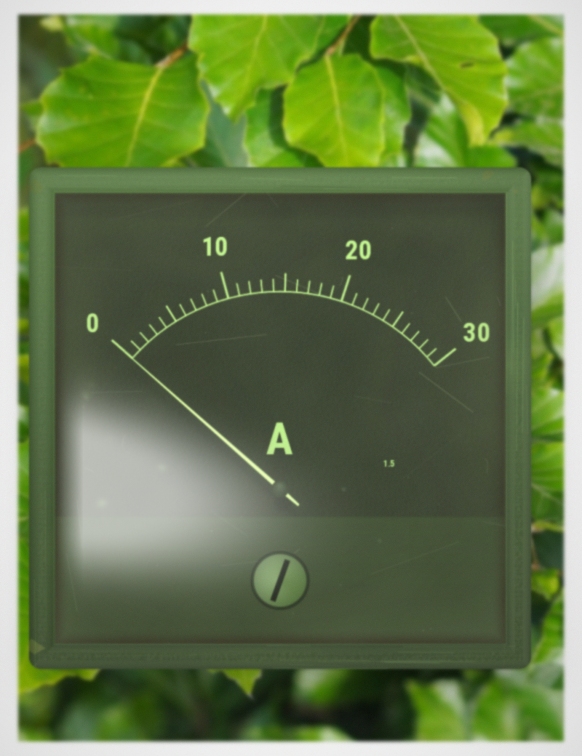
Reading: A 0
